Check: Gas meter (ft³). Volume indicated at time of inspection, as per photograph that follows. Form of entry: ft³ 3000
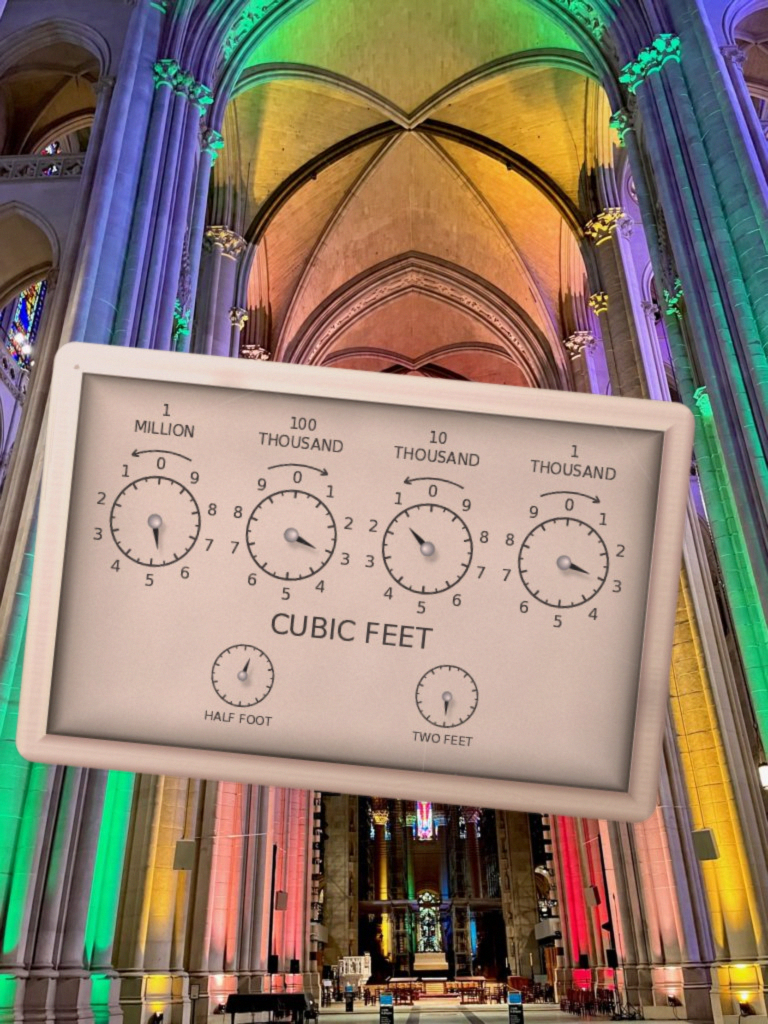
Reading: ft³ 531300
